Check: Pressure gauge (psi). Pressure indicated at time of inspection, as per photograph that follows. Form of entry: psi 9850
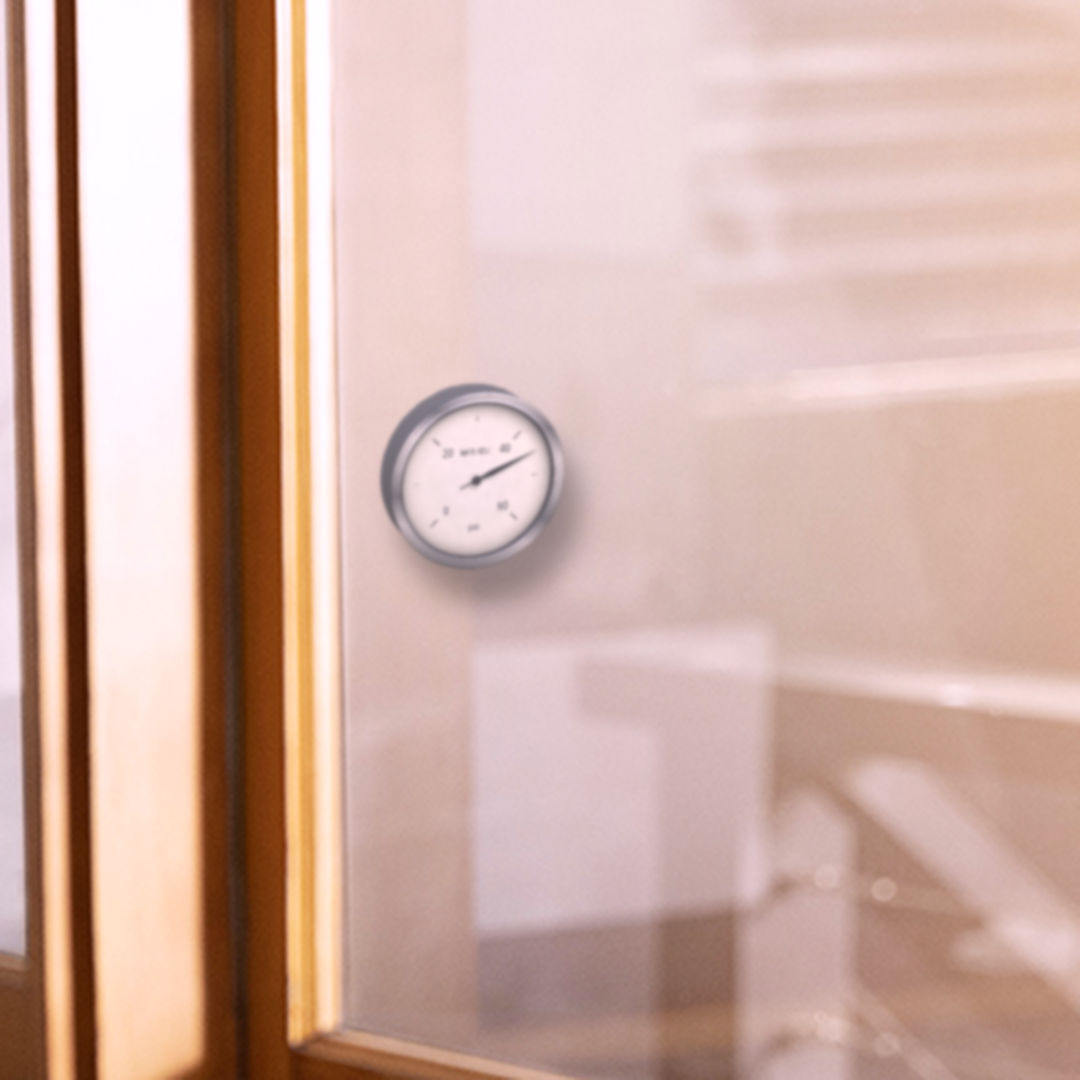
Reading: psi 45
